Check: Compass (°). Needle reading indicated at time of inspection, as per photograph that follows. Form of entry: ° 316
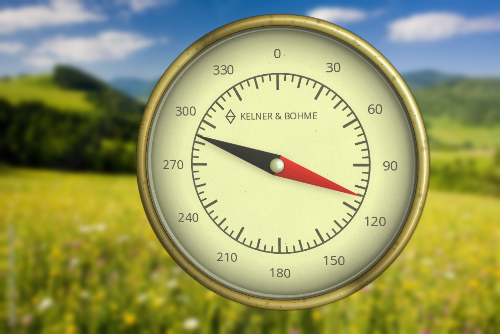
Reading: ° 110
